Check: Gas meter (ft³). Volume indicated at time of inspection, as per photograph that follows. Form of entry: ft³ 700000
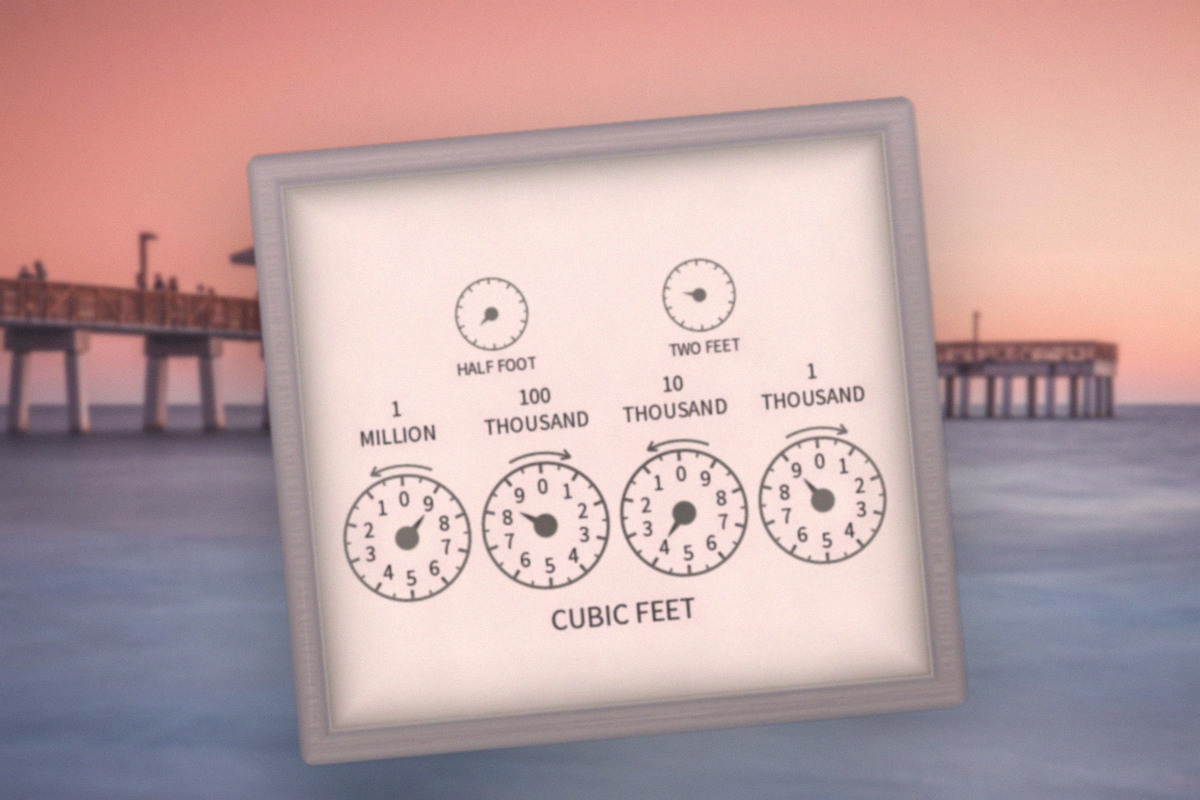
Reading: ft³ 883900
